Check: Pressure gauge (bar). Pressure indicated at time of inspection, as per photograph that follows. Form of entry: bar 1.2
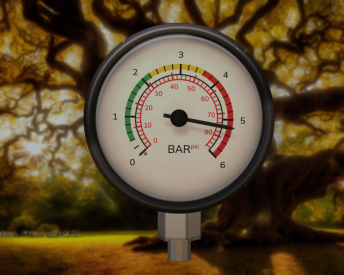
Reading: bar 5.2
